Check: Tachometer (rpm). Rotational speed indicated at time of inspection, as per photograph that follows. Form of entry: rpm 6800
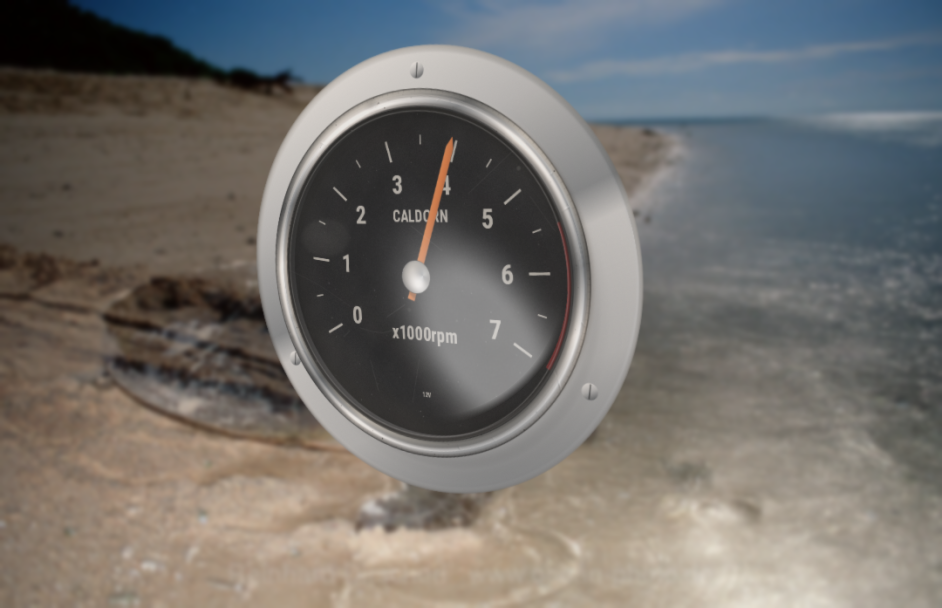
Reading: rpm 4000
